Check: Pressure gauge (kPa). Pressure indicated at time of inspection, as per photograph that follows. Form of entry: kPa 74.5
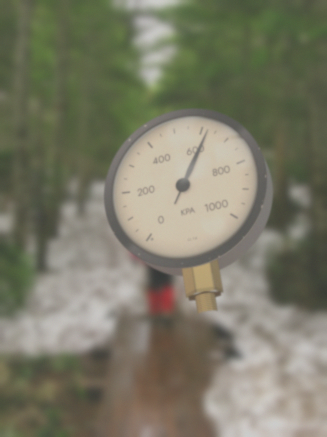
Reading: kPa 625
